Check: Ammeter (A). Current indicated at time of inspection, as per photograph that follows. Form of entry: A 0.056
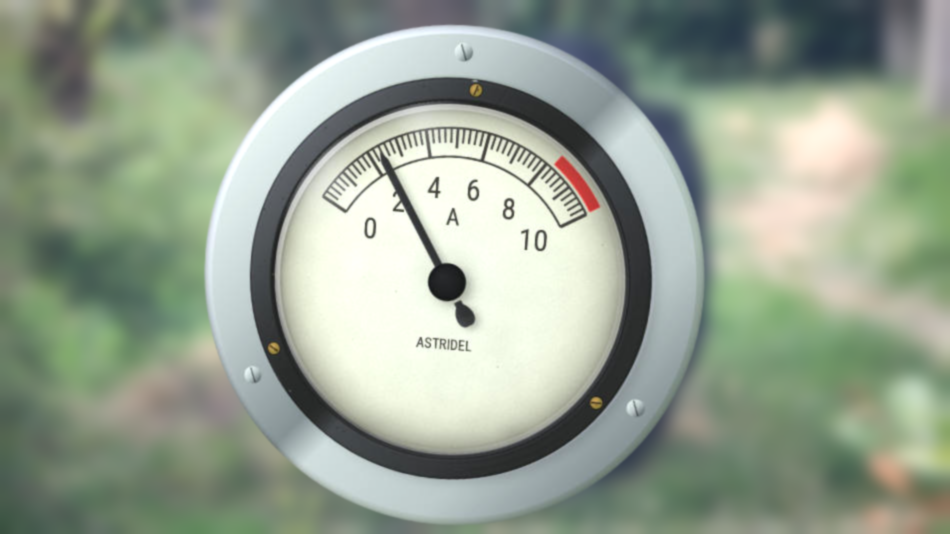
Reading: A 2.4
